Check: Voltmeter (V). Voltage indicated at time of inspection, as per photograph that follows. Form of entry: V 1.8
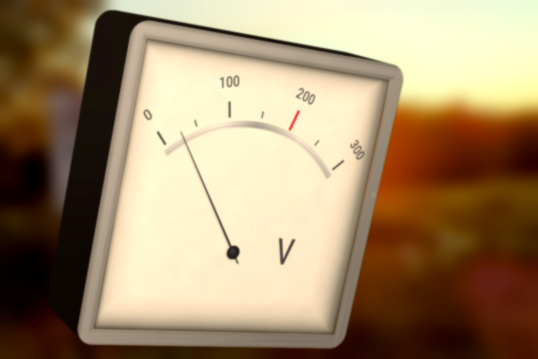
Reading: V 25
